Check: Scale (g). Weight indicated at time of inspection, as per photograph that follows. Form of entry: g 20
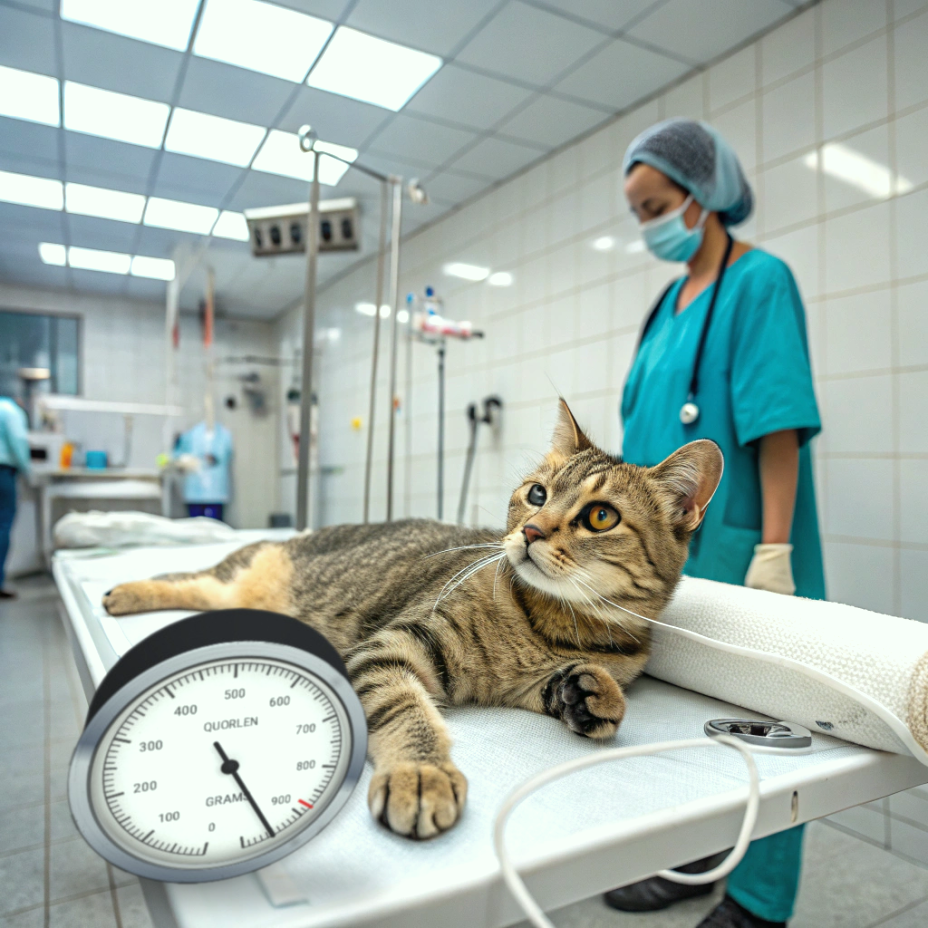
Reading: g 950
